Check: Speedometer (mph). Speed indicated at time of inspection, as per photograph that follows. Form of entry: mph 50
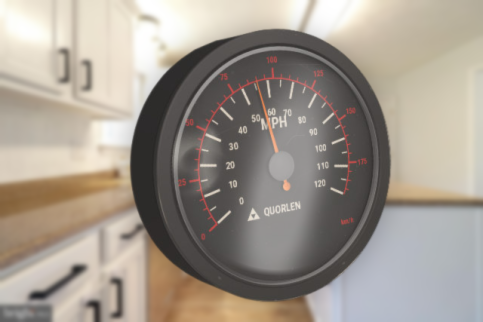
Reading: mph 55
